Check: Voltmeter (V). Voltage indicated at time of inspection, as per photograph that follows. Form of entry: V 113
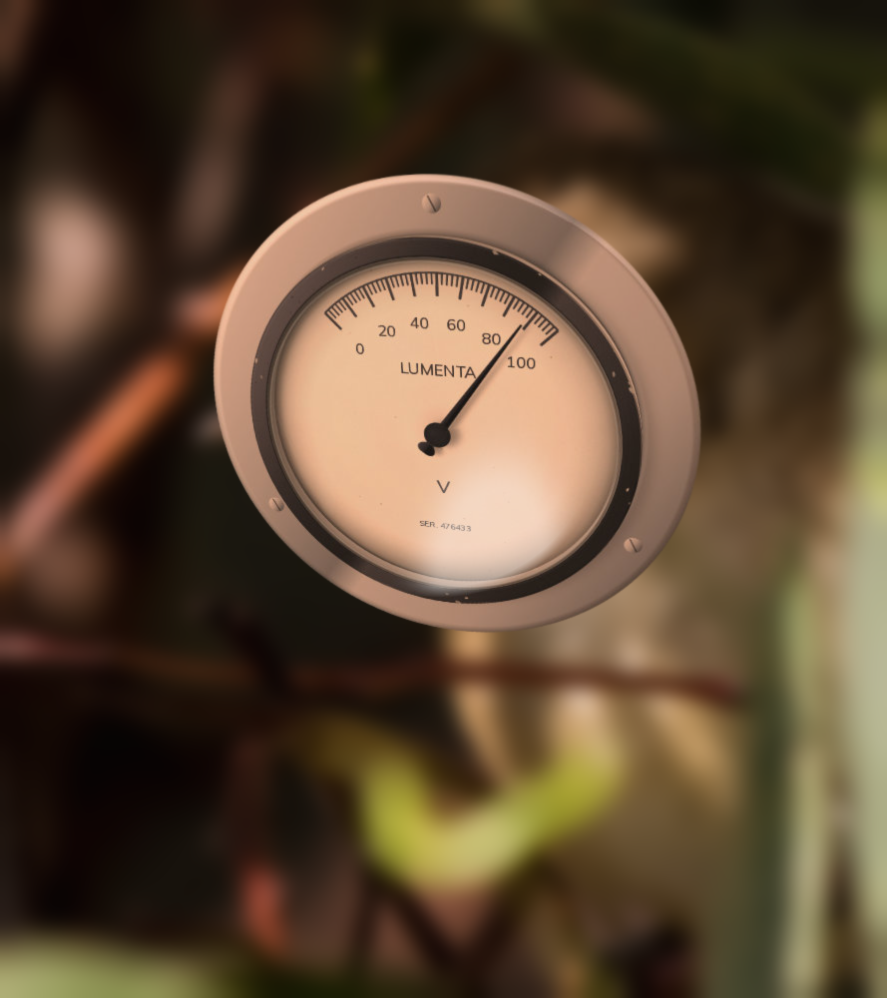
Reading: V 88
